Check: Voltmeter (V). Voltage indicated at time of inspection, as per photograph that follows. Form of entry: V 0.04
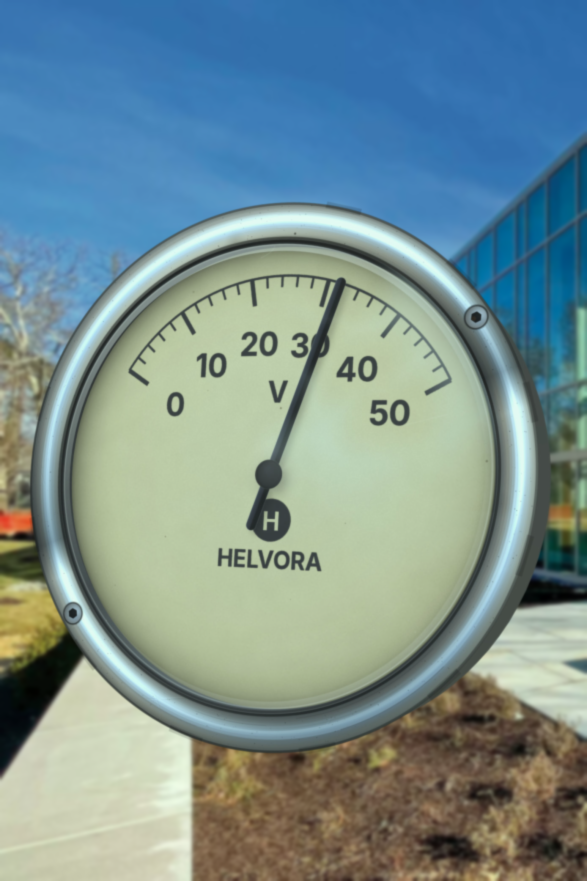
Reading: V 32
